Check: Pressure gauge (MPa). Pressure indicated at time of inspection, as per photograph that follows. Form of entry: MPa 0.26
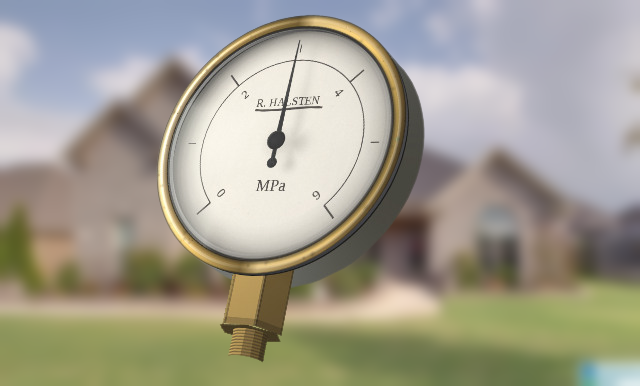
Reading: MPa 3
